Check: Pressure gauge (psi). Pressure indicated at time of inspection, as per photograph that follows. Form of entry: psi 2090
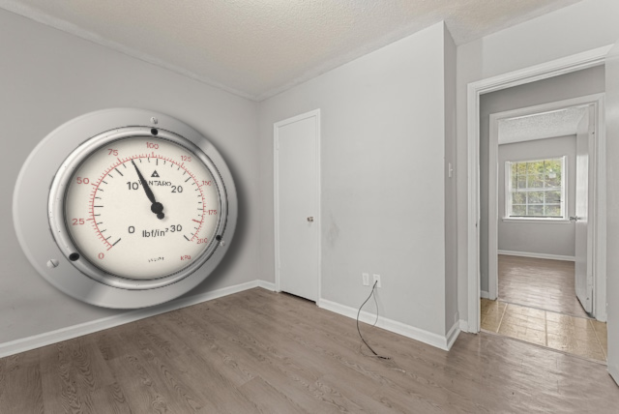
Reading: psi 12
